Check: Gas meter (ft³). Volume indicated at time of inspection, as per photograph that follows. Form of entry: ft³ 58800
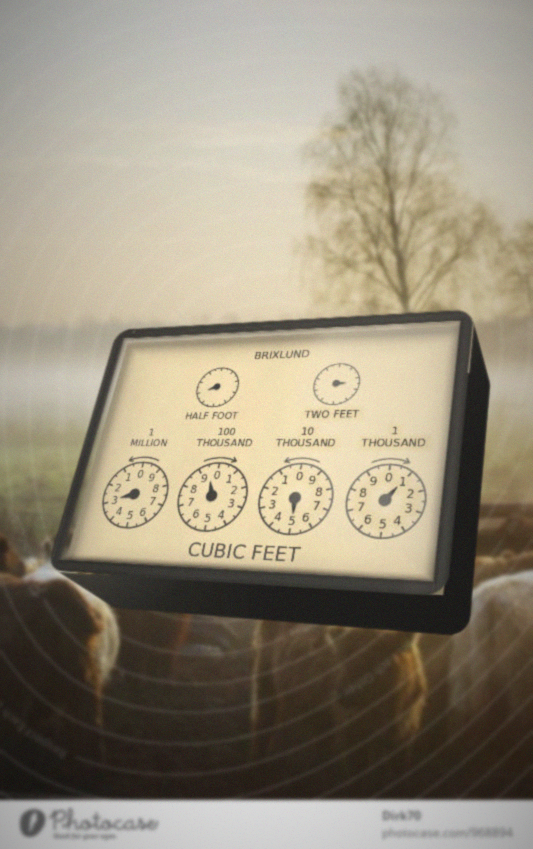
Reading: ft³ 295100
